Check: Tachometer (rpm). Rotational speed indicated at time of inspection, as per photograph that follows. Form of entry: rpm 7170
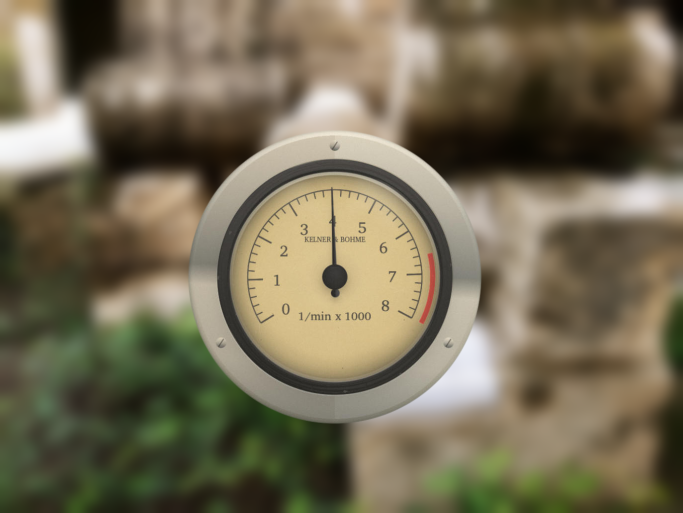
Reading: rpm 4000
